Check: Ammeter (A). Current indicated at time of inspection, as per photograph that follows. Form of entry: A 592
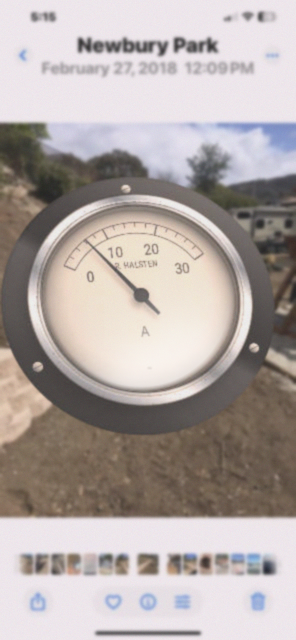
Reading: A 6
